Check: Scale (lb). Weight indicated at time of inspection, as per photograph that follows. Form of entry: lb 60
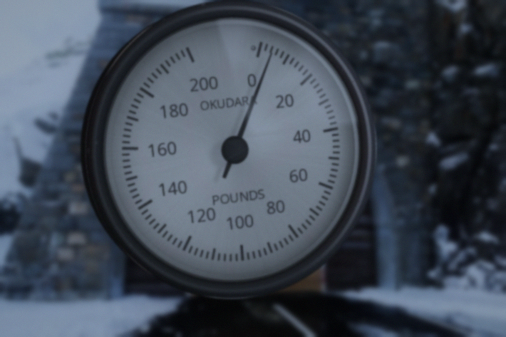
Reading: lb 4
